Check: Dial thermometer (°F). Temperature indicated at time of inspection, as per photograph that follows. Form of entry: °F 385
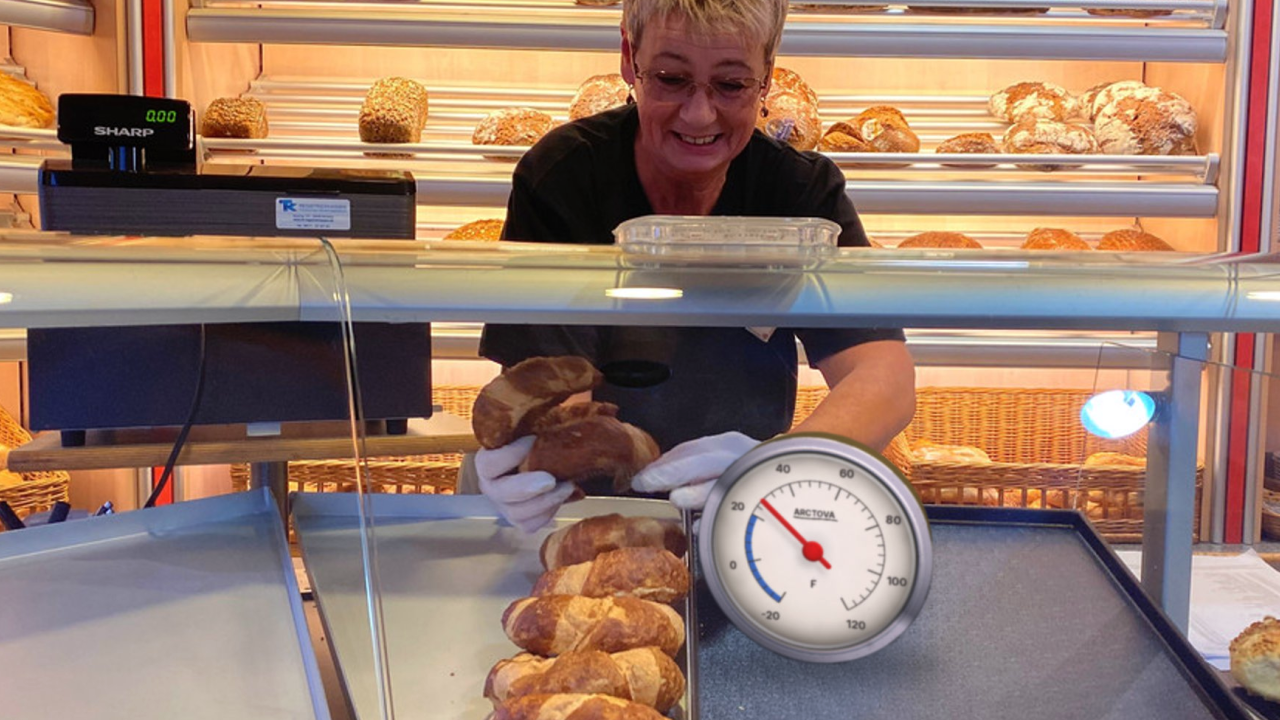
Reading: °F 28
